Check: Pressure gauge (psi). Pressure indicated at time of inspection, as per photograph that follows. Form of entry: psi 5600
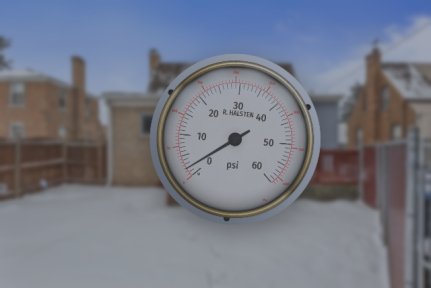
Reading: psi 2
